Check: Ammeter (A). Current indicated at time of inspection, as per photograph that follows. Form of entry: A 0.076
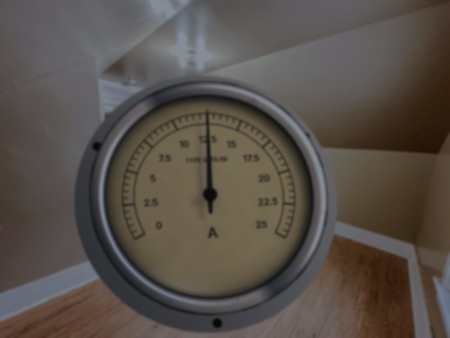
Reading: A 12.5
